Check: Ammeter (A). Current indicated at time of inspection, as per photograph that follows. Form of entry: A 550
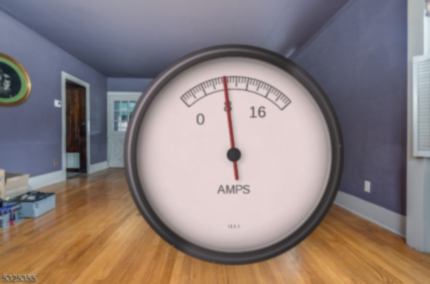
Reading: A 8
